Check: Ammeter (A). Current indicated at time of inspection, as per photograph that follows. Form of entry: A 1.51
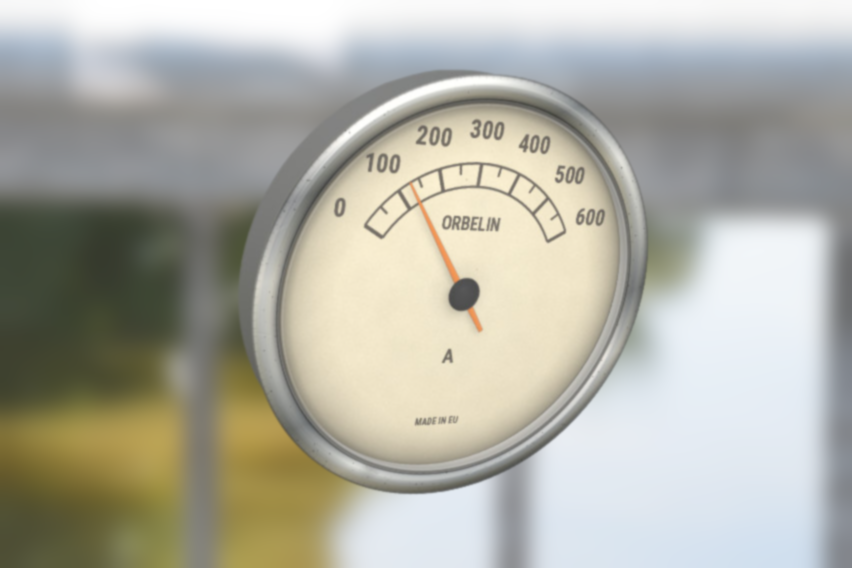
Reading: A 125
